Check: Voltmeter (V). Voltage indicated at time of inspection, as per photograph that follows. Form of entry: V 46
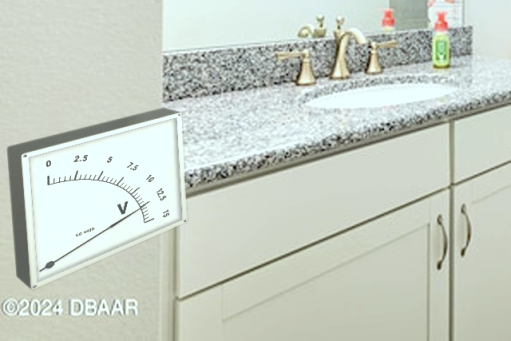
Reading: V 12.5
